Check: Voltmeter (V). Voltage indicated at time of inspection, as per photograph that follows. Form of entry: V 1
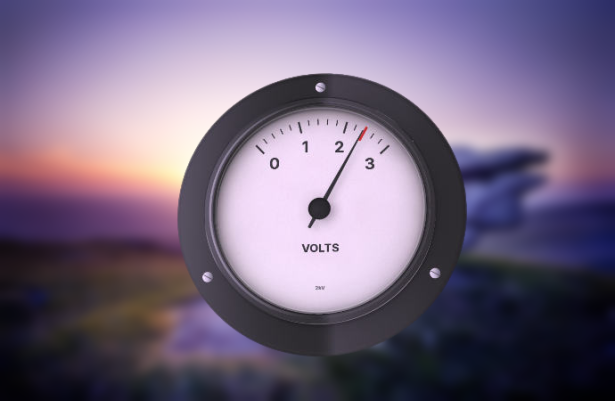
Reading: V 2.4
